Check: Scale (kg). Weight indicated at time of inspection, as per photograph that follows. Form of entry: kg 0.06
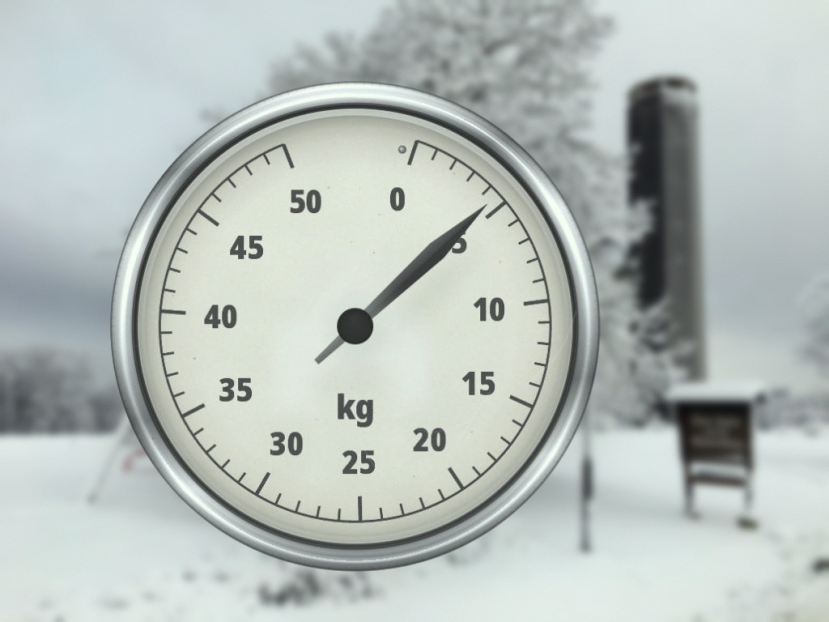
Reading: kg 4.5
